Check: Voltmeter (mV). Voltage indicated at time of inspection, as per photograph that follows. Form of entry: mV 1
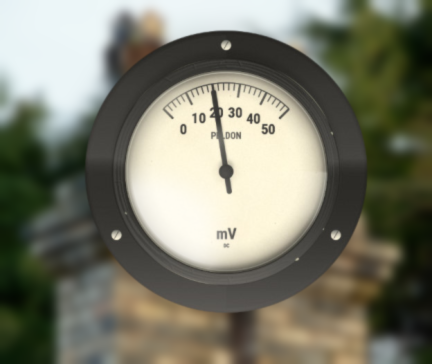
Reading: mV 20
